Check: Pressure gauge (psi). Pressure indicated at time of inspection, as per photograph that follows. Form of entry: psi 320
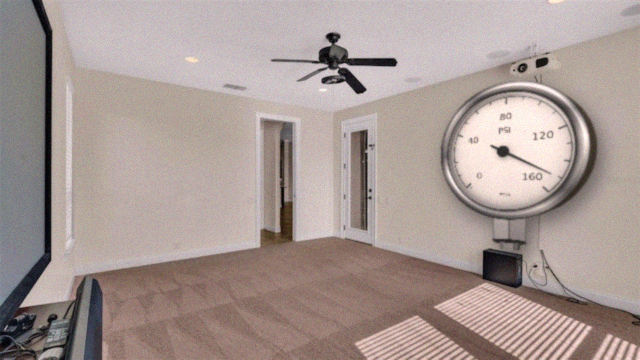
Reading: psi 150
